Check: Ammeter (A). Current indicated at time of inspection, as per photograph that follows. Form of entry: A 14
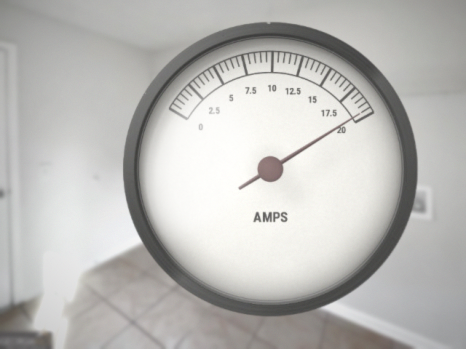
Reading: A 19.5
